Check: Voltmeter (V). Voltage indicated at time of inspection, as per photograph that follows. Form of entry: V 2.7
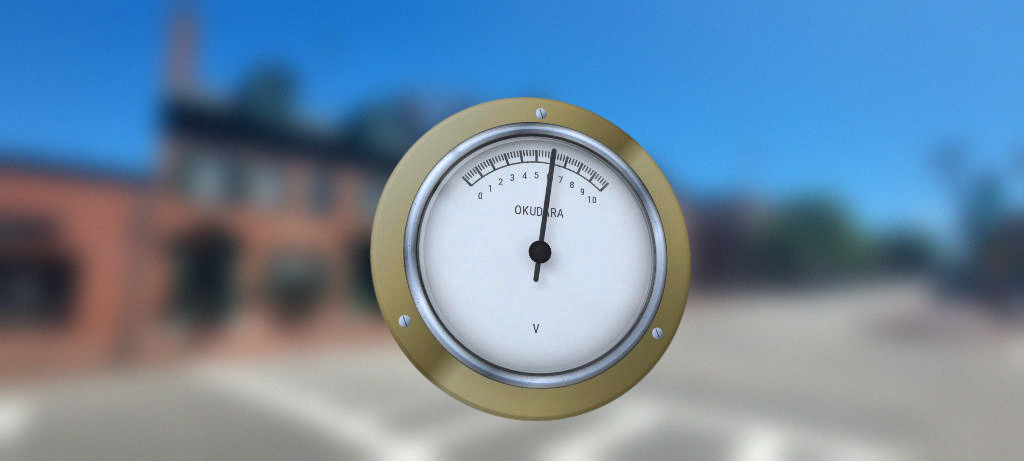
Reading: V 6
